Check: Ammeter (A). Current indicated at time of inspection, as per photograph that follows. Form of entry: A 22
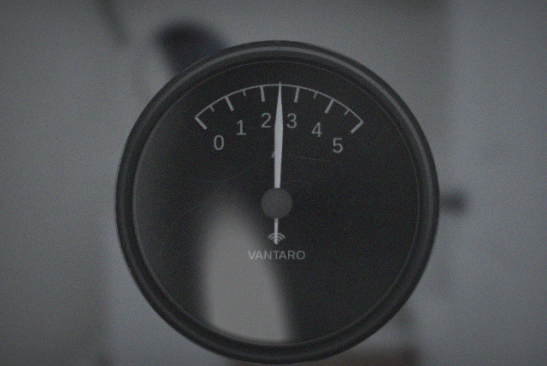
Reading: A 2.5
